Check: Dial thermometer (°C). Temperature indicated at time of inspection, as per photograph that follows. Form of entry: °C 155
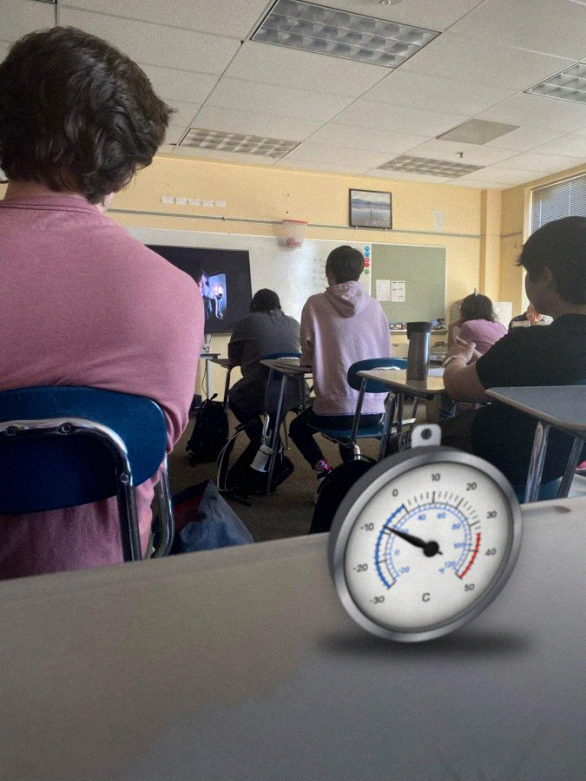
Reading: °C -8
